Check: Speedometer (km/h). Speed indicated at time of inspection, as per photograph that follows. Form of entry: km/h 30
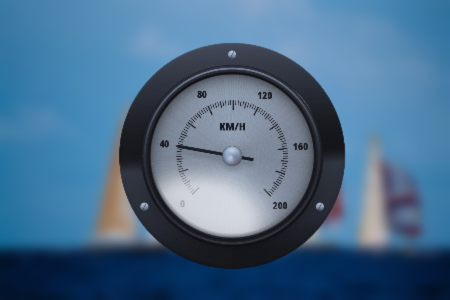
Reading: km/h 40
